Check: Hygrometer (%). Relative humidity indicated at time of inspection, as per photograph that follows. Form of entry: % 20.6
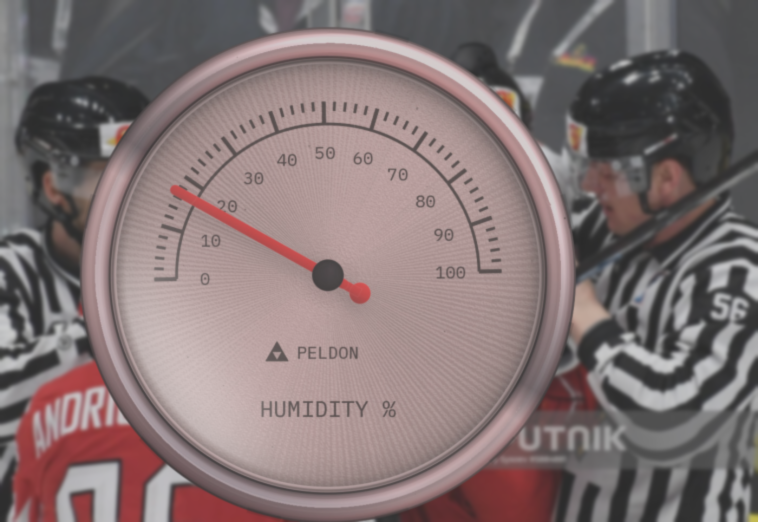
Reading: % 17
